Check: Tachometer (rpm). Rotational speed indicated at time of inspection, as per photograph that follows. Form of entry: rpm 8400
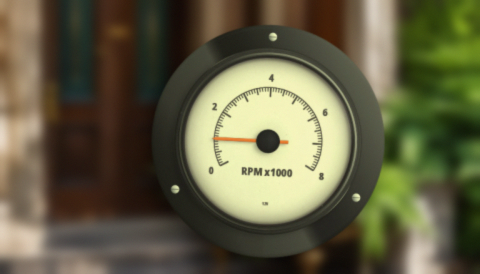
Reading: rpm 1000
